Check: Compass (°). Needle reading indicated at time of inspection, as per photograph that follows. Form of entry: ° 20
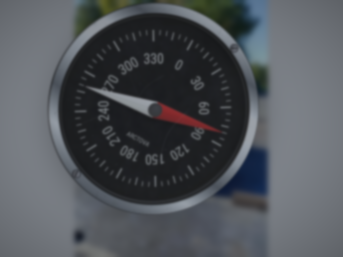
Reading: ° 80
